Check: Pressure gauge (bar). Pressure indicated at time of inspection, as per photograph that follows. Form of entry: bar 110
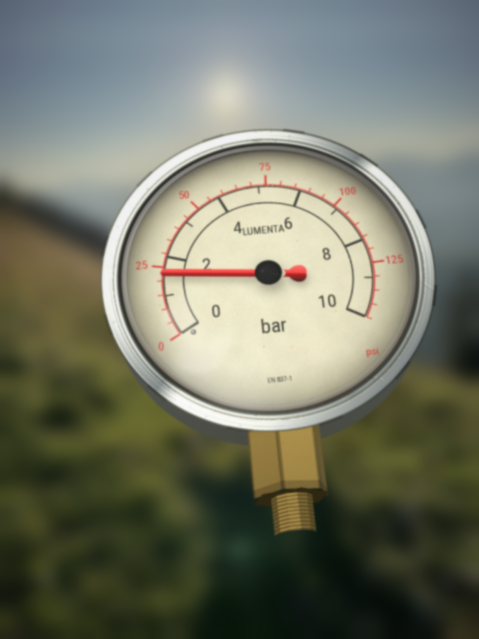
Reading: bar 1.5
